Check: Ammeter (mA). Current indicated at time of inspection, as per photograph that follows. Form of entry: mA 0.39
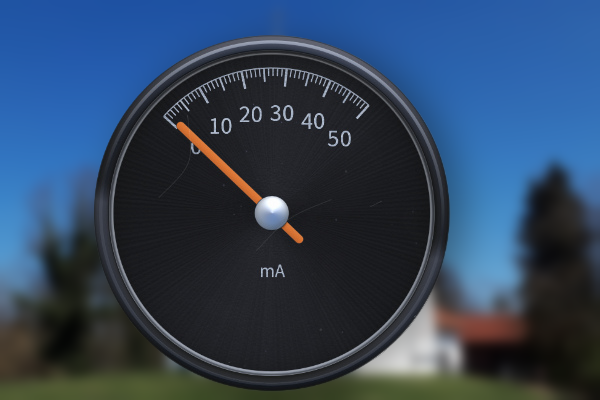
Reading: mA 1
